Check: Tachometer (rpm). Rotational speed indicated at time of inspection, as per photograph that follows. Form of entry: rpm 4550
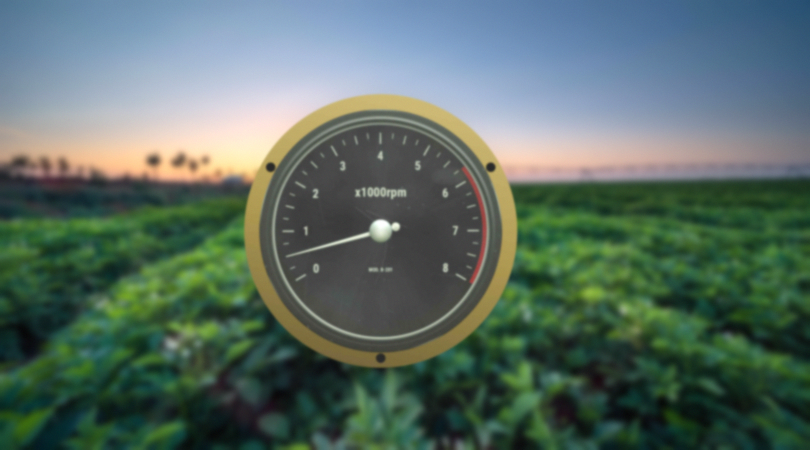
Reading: rpm 500
